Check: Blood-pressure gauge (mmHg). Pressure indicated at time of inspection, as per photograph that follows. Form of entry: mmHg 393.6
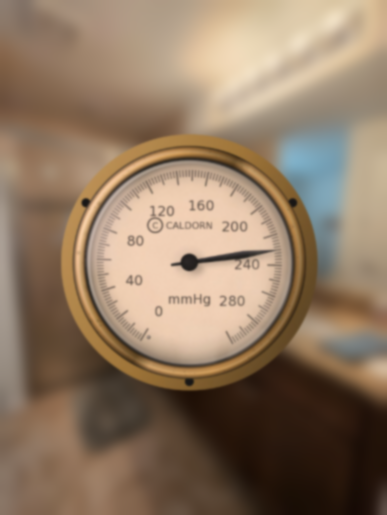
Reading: mmHg 230
